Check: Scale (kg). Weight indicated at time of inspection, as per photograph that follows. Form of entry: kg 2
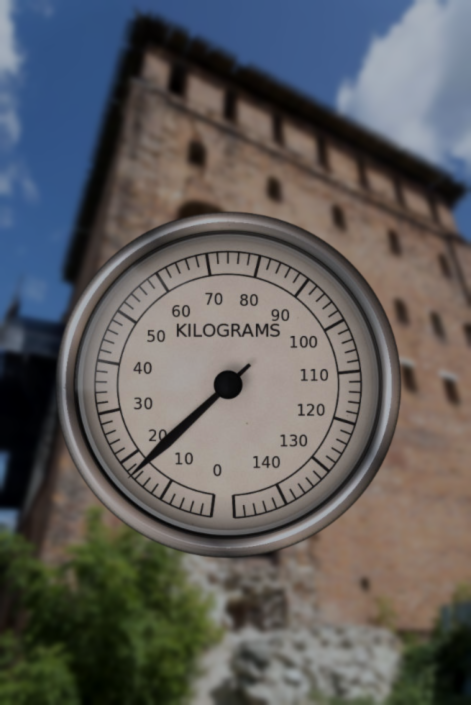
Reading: kg 17
